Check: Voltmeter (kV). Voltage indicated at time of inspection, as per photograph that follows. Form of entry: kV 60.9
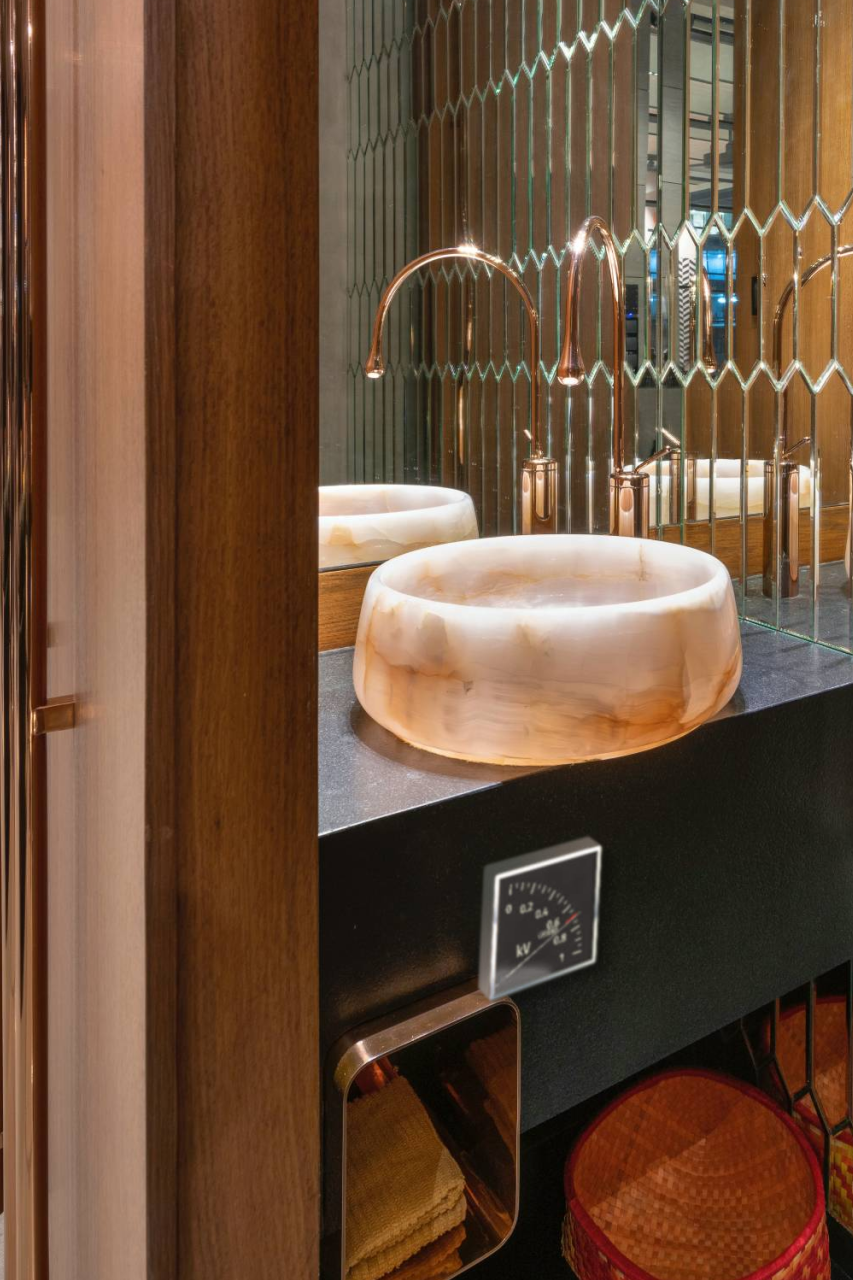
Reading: kV 0.7
